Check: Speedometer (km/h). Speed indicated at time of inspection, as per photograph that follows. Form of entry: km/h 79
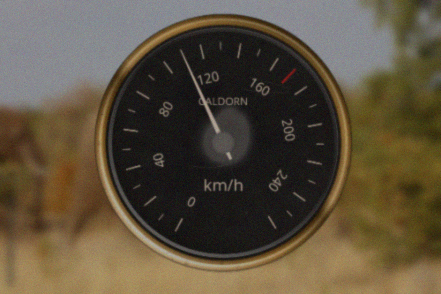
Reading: km/h 110
